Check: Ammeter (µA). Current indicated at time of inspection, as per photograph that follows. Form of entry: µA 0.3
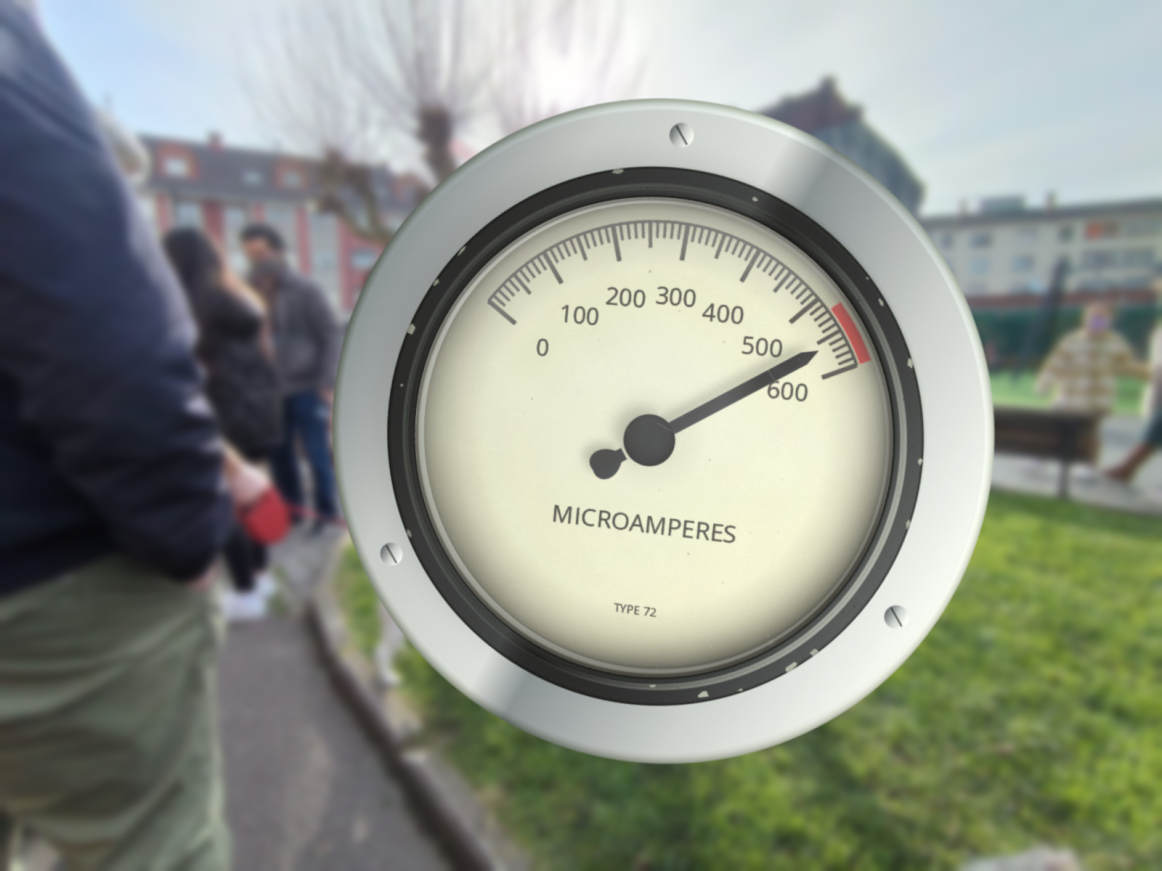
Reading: µA 560
